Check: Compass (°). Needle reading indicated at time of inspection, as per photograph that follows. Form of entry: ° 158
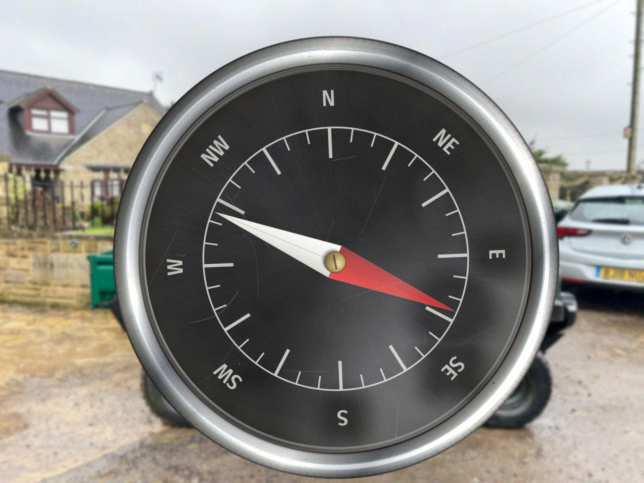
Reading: ° 115
